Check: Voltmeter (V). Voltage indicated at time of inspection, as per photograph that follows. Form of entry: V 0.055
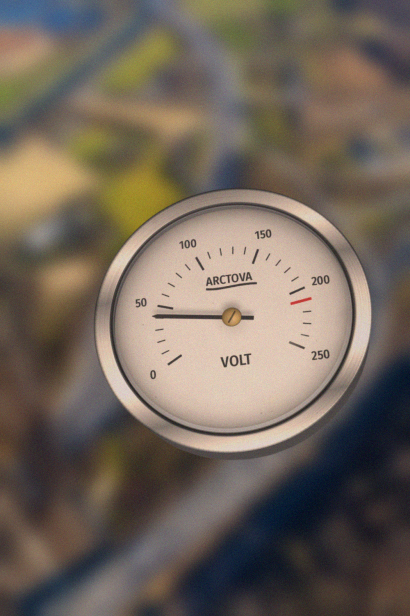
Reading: V 40
